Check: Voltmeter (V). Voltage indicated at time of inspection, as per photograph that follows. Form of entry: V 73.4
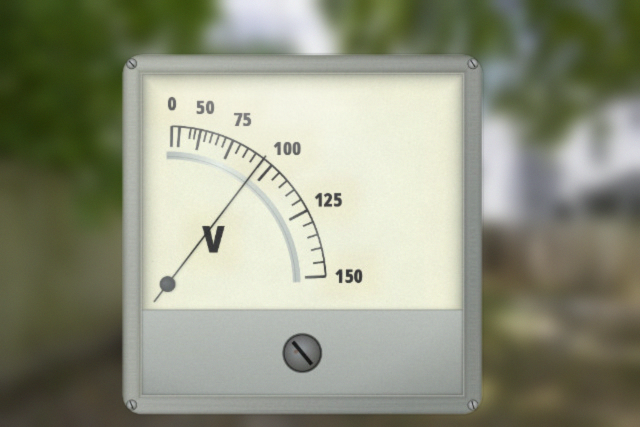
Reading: V 95
